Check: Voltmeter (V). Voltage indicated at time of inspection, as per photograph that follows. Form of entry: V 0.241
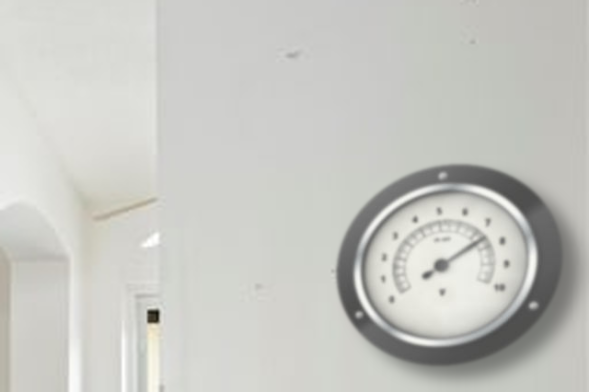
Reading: V 7.5
